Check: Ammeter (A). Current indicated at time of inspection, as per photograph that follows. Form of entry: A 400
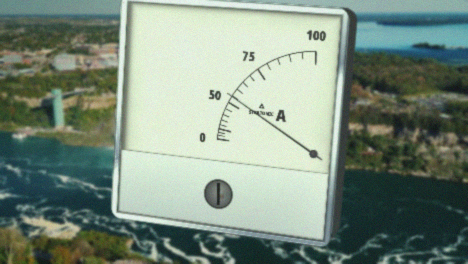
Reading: A 55
